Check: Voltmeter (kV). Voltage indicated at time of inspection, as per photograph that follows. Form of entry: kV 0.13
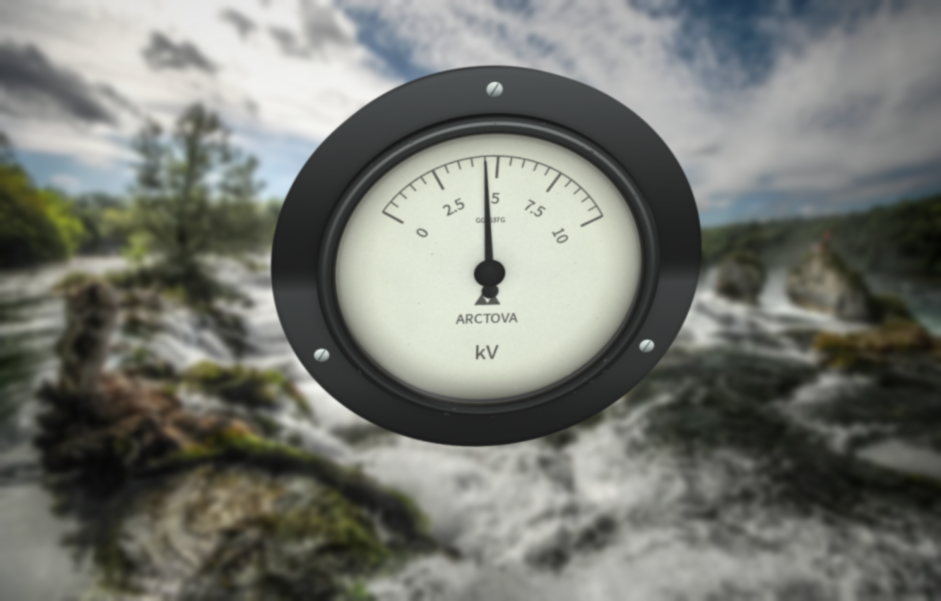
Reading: kV 4.5
